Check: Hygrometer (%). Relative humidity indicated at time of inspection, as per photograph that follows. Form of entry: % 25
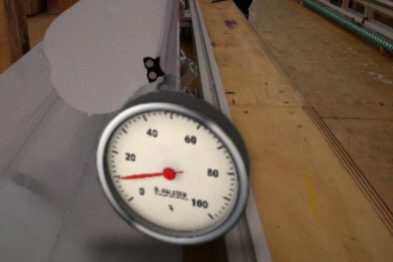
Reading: % 10
